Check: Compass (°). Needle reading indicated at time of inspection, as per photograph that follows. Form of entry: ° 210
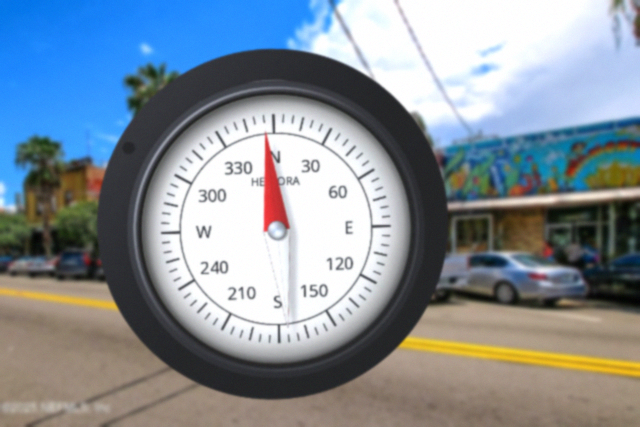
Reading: ° 355
